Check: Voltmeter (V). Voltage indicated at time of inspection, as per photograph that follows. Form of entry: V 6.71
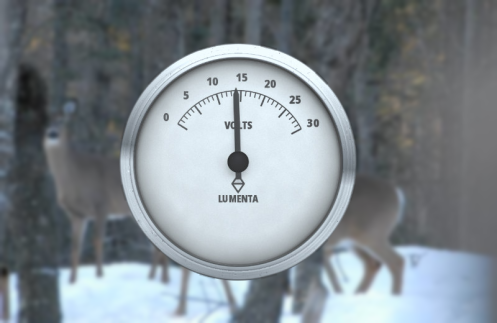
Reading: V 14
